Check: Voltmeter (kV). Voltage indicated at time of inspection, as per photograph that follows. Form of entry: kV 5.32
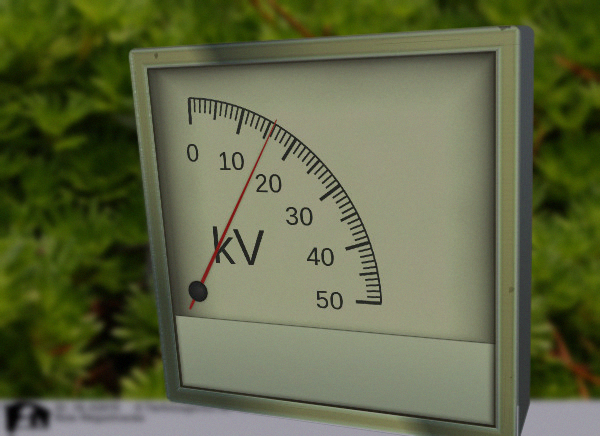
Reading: kV 16
